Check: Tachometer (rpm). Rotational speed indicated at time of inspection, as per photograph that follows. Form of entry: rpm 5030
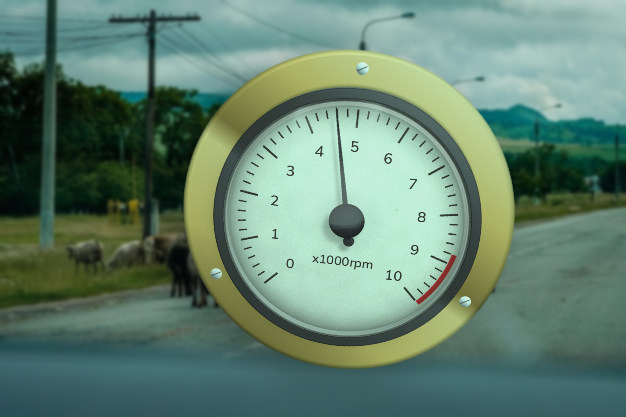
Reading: rpm 4600
